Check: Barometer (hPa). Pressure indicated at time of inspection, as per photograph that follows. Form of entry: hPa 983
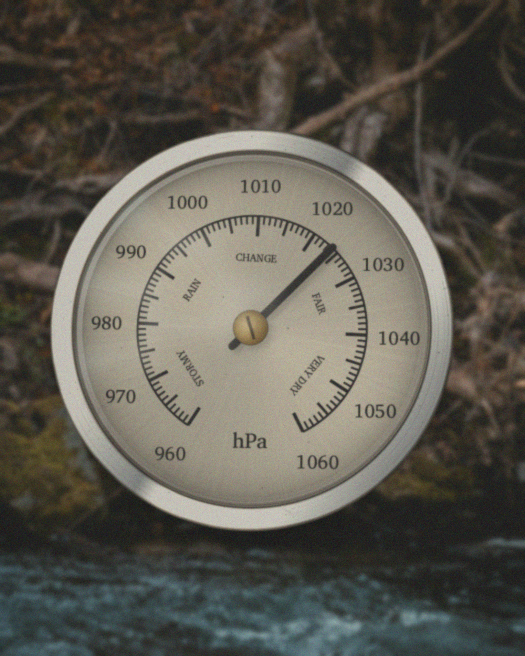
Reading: hPa 1024
